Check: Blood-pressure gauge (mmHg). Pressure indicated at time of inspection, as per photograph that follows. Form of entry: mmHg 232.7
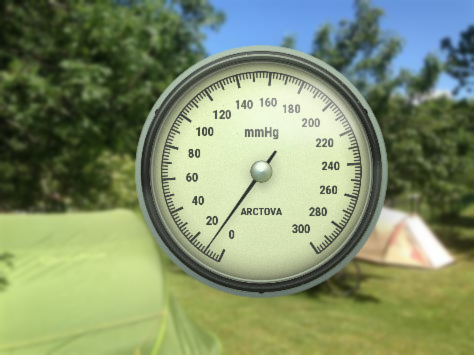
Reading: mmHg 10
